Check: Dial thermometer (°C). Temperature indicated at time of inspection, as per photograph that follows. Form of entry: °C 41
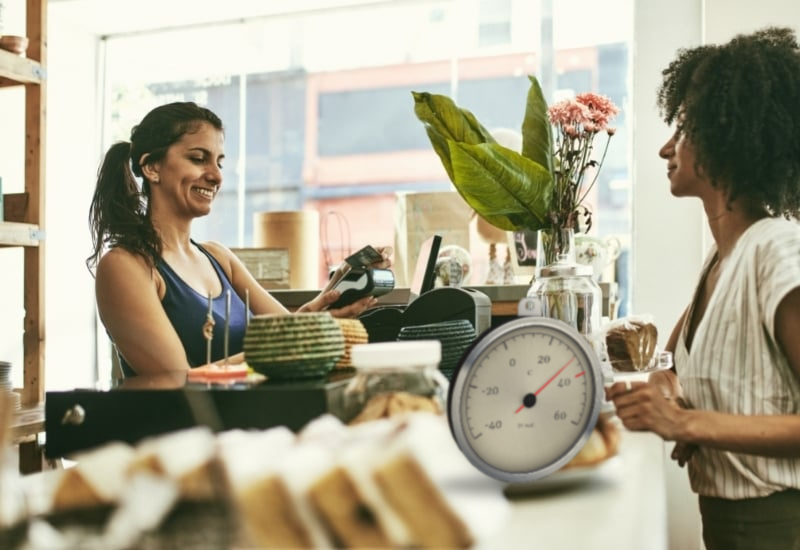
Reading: °C 32
